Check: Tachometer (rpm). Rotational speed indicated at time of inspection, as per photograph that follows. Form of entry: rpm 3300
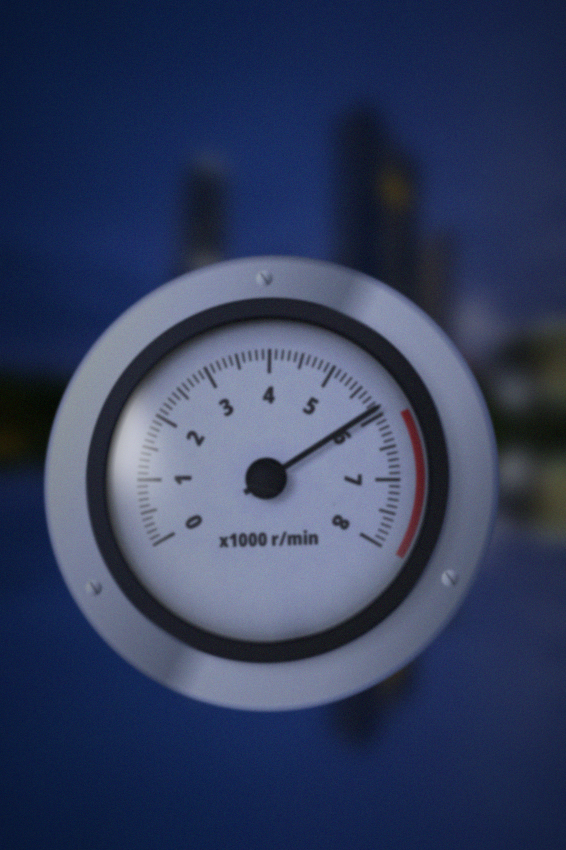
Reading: rpm 5900
